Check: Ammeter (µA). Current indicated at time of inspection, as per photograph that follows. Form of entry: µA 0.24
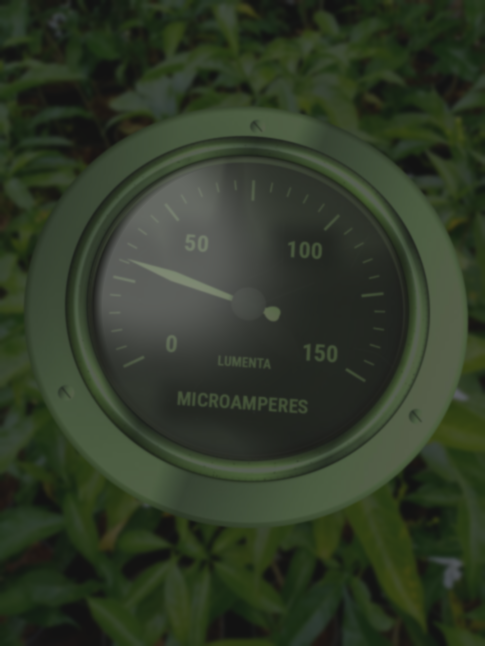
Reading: µA 30
